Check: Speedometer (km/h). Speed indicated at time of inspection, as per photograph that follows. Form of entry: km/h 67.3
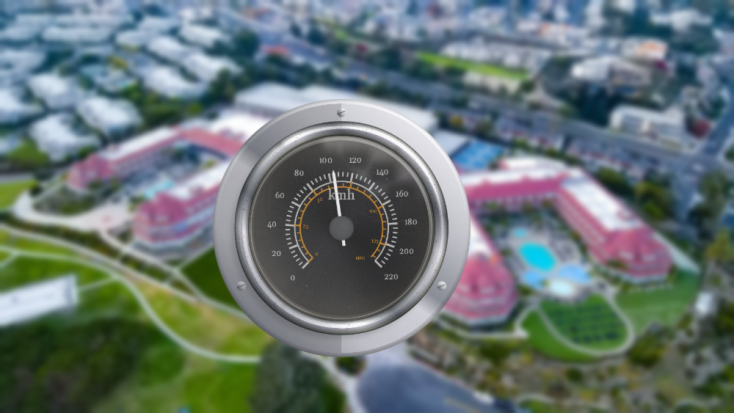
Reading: km/h 104
